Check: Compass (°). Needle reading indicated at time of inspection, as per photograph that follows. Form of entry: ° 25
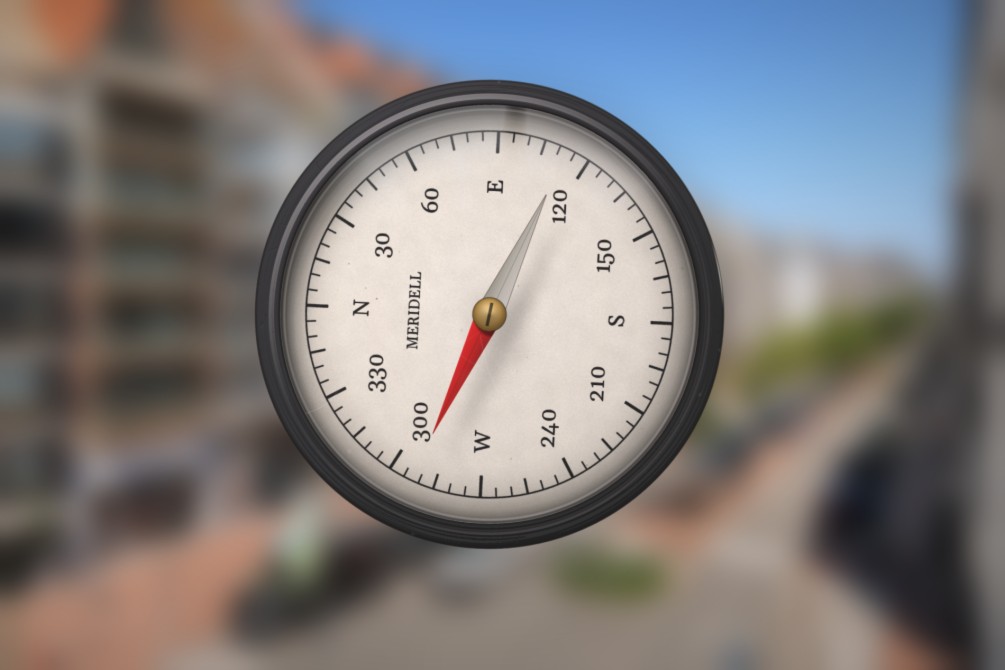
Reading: ° 292.5
